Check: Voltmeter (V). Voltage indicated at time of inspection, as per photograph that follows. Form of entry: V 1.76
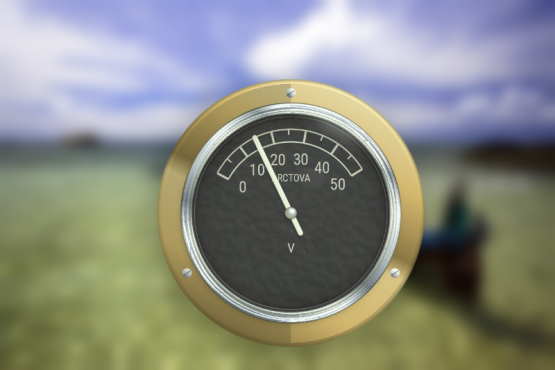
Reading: V 15
